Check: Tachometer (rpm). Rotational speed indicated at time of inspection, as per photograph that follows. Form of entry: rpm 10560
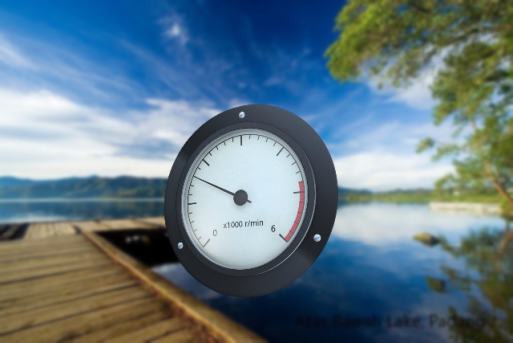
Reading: rpm 1600
